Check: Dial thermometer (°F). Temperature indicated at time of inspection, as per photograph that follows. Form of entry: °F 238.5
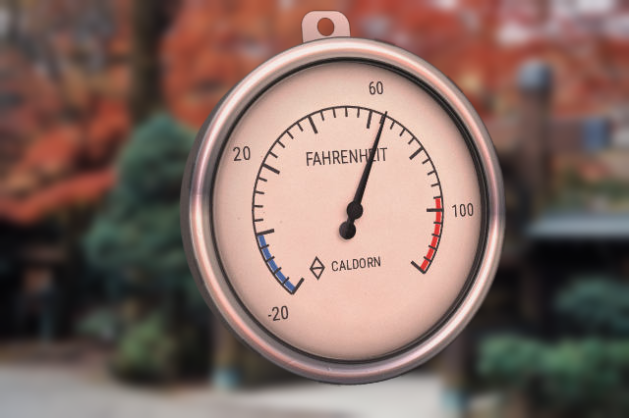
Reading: °F 64
